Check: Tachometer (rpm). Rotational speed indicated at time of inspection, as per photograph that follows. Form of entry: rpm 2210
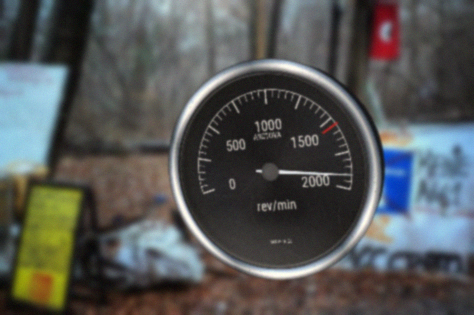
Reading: rpm 1900
